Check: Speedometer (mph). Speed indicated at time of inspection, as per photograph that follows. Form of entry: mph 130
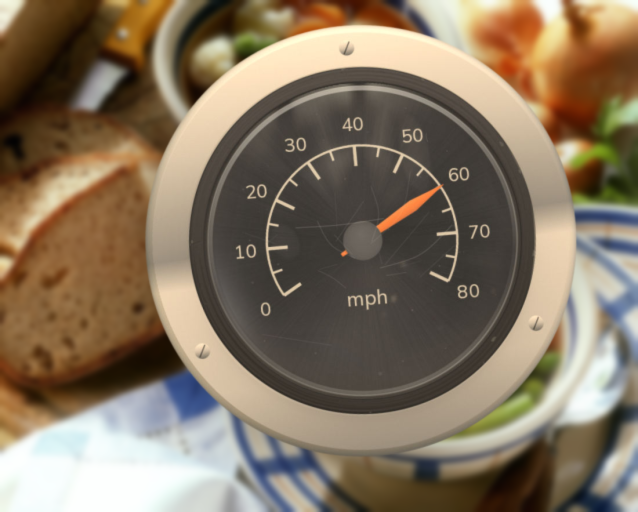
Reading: mph 60
